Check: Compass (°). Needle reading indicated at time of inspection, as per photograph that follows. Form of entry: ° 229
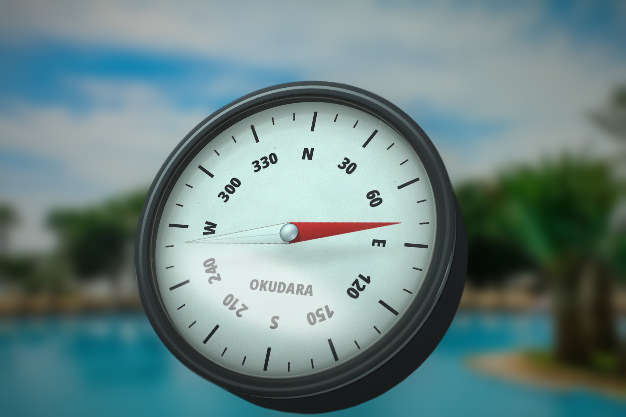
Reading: ° 80
